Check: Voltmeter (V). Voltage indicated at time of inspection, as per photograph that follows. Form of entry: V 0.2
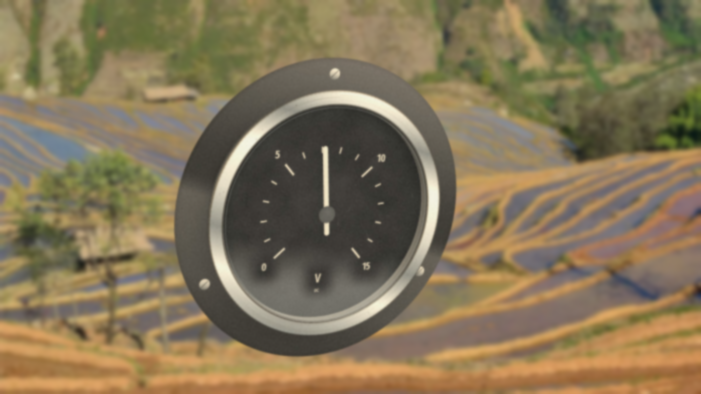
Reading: V 7
